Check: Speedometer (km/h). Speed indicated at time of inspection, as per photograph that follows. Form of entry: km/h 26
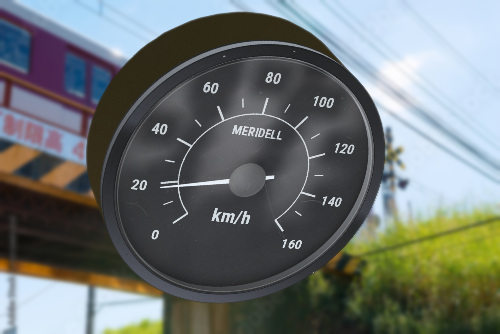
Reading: km/h 20
